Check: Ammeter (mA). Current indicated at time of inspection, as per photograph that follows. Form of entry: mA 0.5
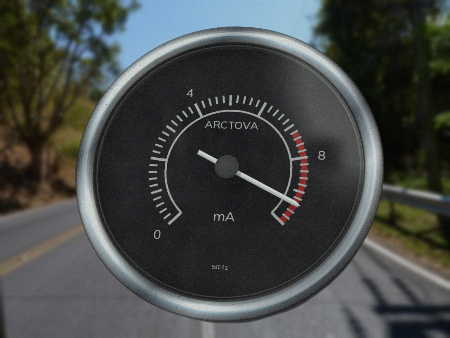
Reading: mA 9.4
